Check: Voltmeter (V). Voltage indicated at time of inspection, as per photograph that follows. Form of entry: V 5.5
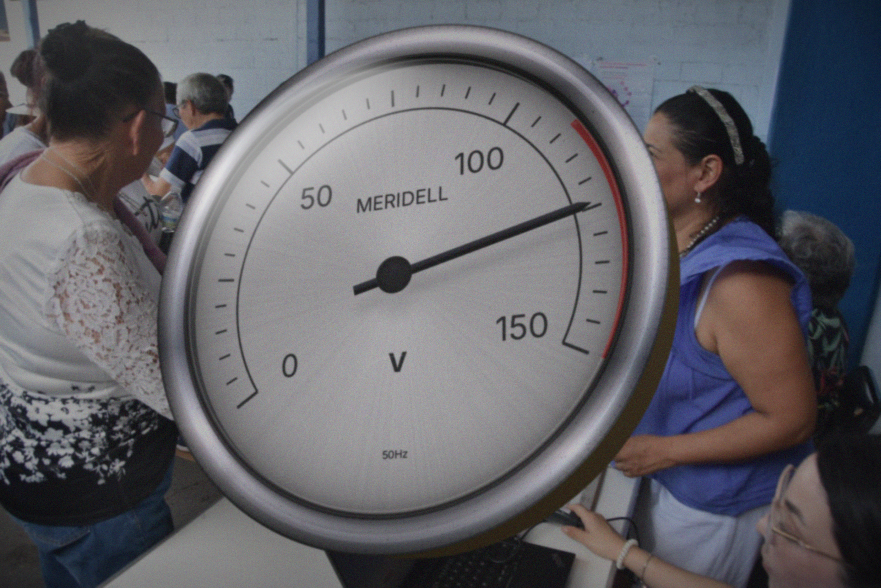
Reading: V 125
